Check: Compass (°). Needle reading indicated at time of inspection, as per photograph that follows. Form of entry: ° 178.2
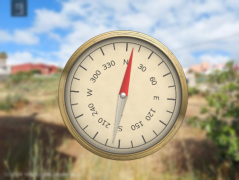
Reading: ° 7.5
